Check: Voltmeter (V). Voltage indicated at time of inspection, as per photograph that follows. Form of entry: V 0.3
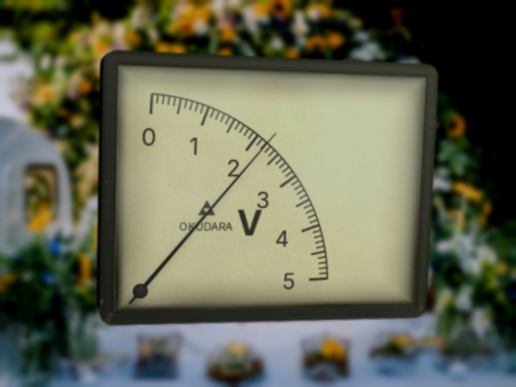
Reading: V 2.2
